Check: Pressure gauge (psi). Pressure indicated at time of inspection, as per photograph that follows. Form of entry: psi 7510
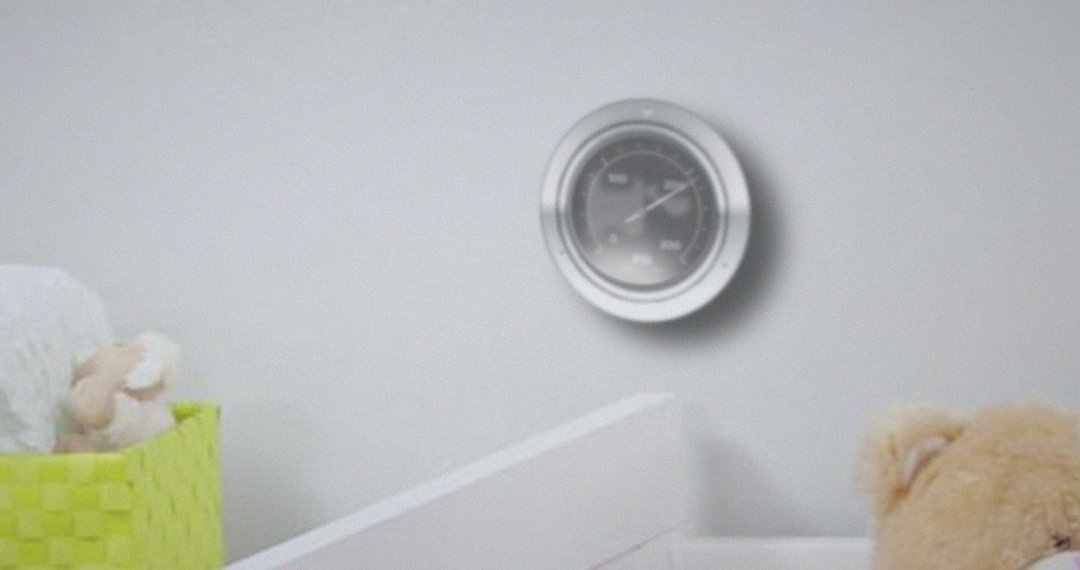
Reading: psi 210
